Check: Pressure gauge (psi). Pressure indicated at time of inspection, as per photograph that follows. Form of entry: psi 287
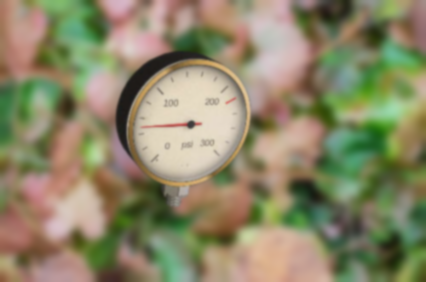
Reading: psi 50
